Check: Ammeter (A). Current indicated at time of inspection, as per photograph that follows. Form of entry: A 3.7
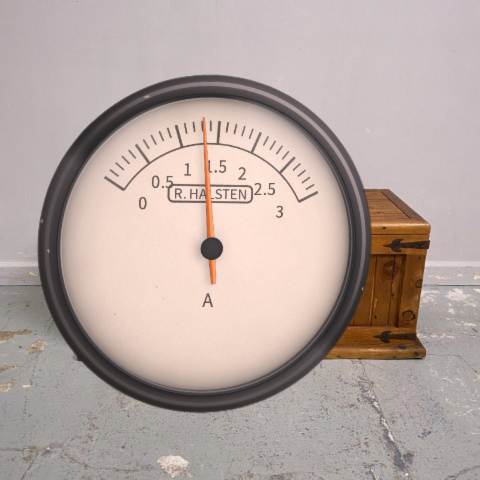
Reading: A 1.3
